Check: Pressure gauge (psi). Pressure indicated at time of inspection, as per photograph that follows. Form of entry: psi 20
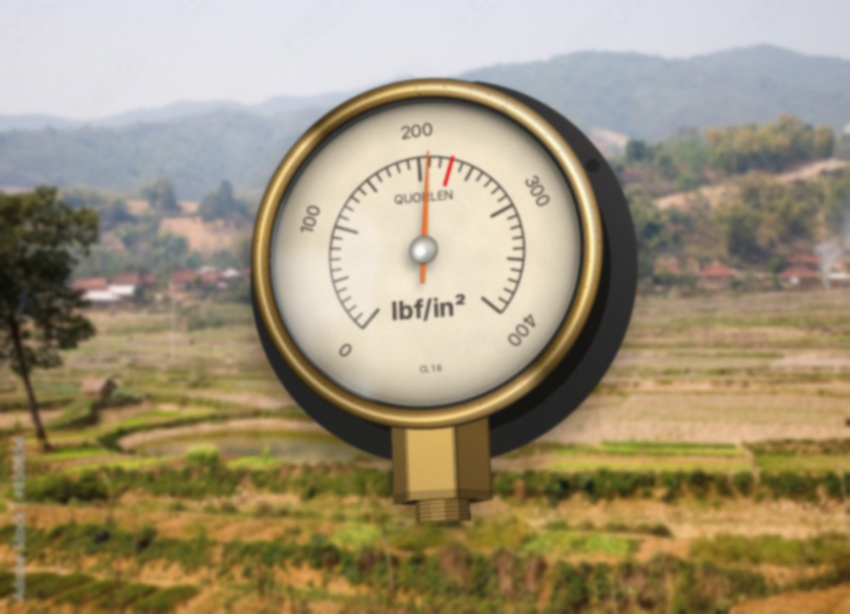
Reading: psi 210
